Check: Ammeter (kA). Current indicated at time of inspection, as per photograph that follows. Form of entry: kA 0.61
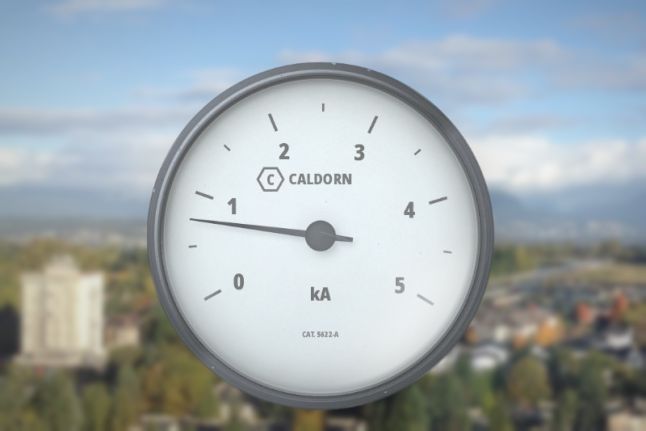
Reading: kA 0.75
